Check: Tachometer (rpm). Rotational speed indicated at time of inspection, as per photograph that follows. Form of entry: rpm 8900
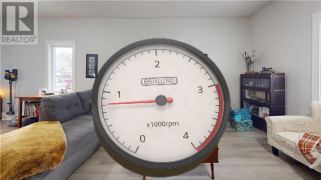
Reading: rpm 800
